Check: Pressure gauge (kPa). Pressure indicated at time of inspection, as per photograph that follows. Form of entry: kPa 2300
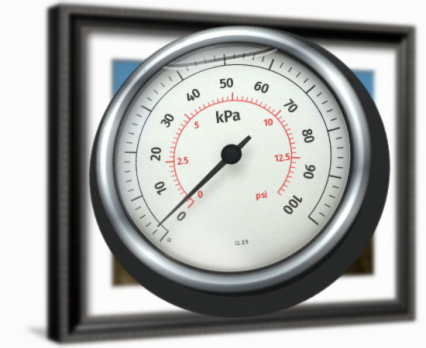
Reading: kPa 2
